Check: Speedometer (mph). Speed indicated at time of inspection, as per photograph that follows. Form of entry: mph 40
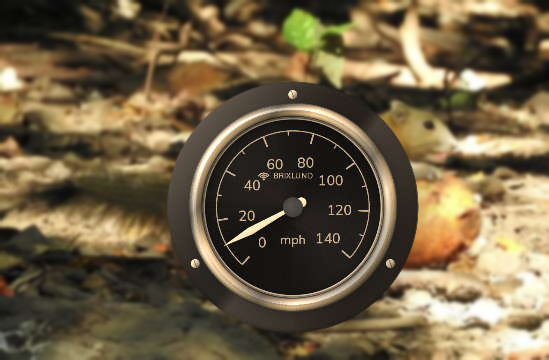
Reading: mph 10
